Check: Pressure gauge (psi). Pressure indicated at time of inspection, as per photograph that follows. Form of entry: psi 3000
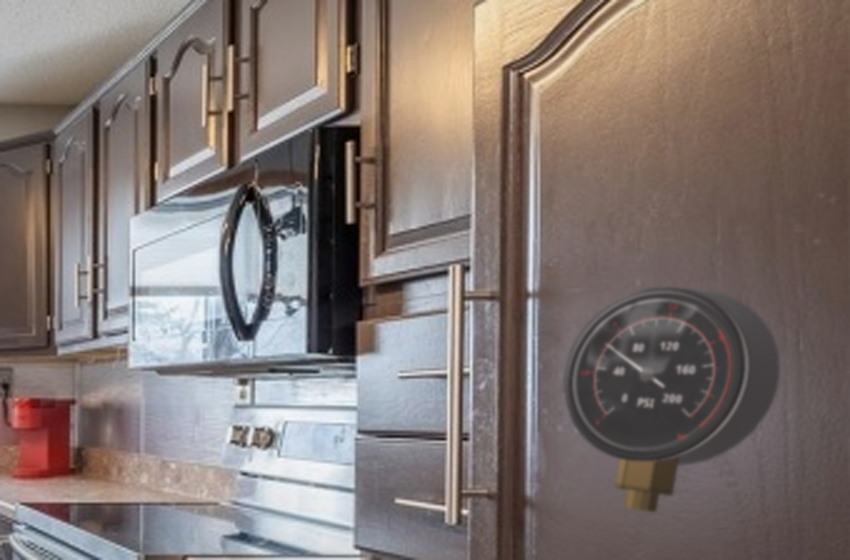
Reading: psi 60
